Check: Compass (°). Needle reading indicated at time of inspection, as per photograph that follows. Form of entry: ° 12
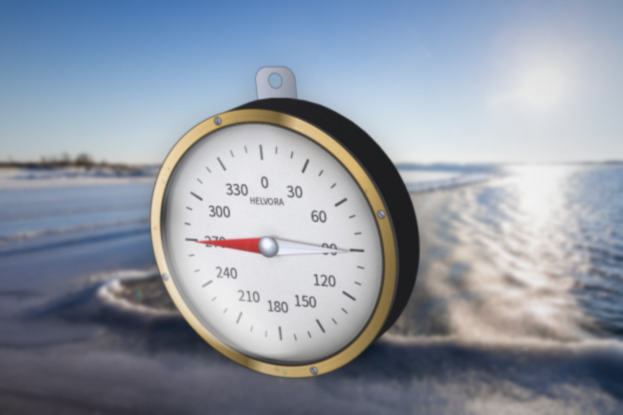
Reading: ° 270
